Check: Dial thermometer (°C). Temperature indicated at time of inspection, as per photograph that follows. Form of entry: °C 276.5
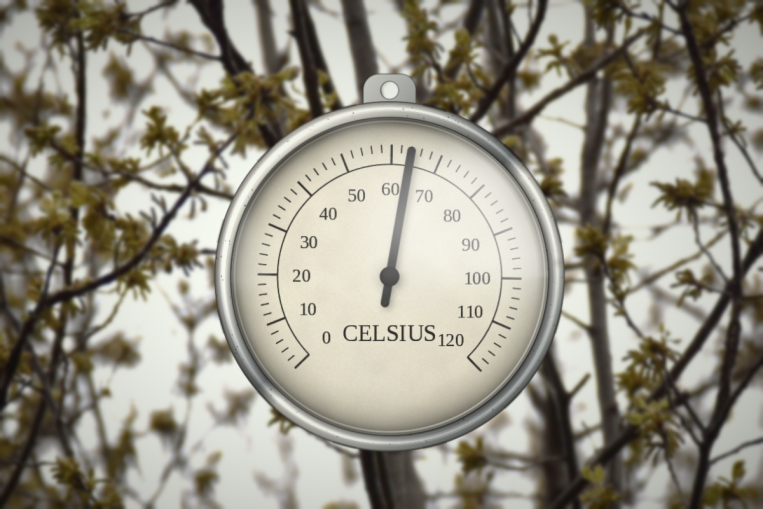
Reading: °C 64
